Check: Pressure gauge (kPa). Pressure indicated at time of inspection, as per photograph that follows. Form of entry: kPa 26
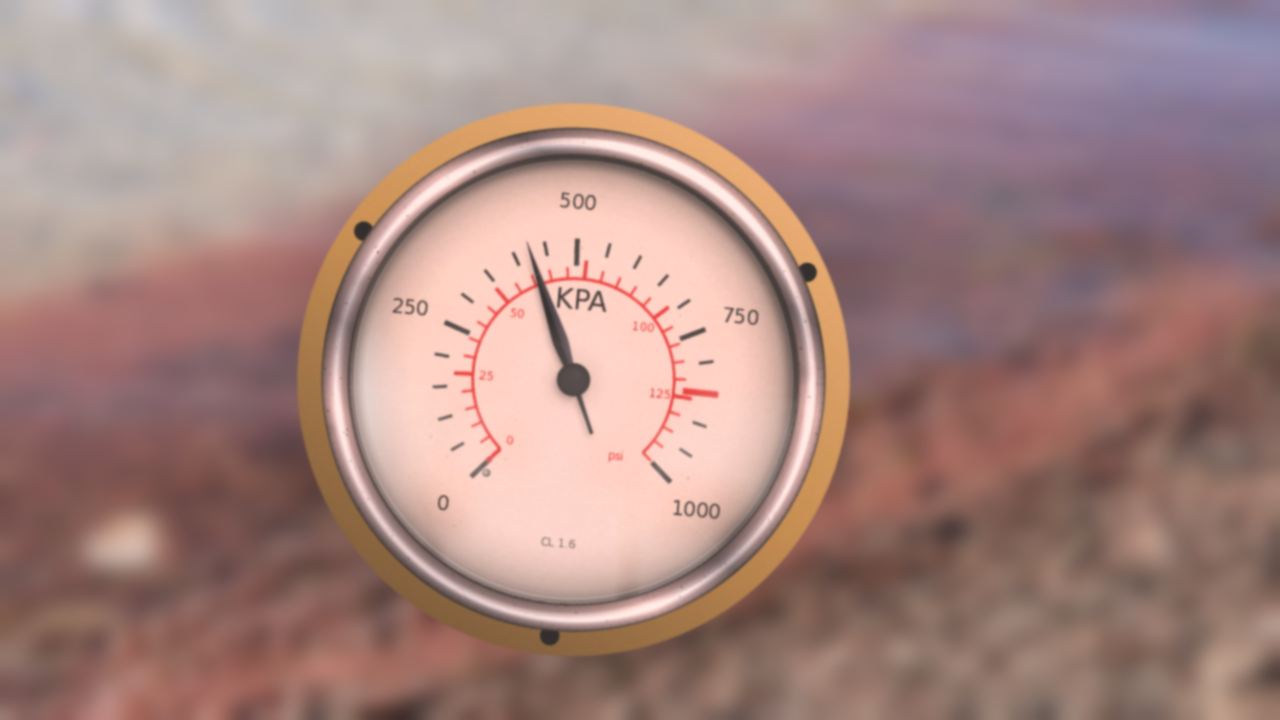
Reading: kPa 425
